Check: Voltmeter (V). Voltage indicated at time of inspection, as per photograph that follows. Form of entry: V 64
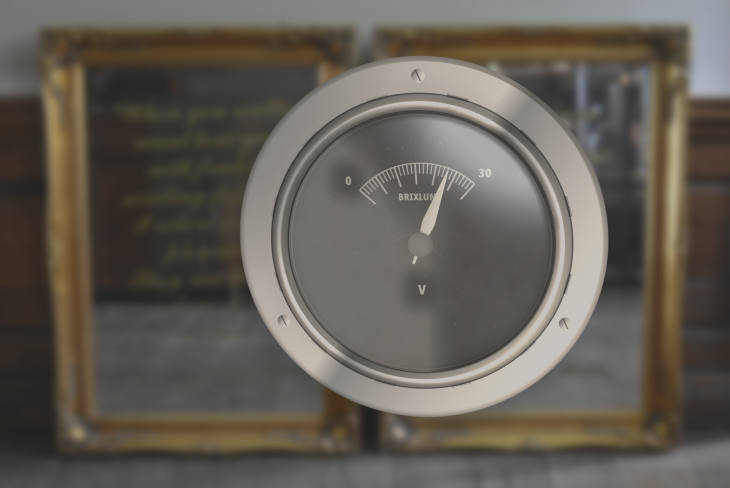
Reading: V 23
